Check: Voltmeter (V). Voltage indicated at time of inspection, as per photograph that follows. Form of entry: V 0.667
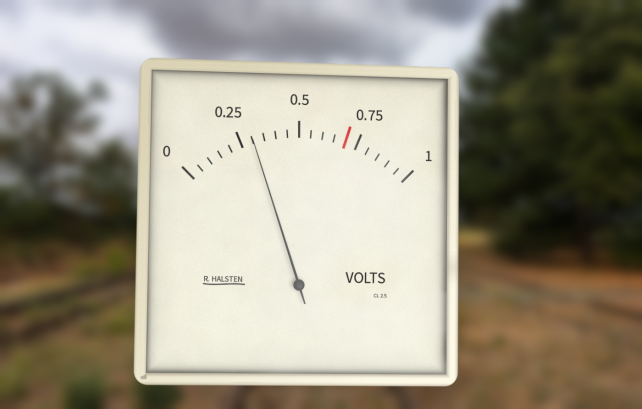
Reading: V 0.3
